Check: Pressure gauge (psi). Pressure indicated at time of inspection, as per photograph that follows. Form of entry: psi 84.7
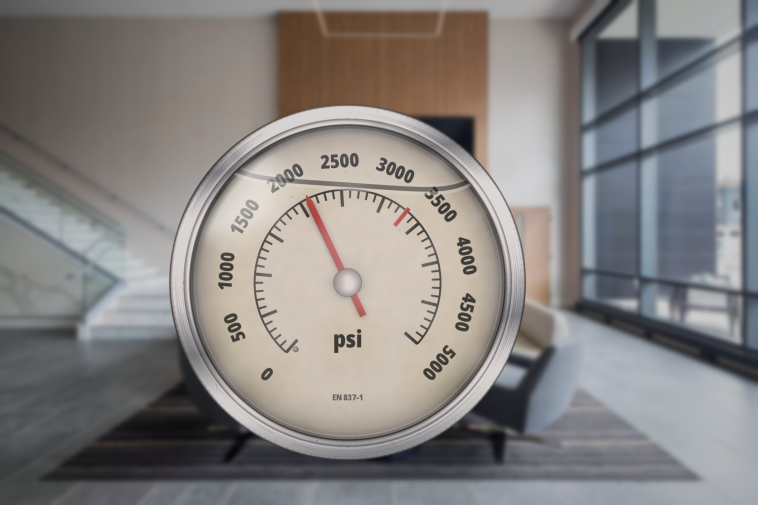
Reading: psi 2100
